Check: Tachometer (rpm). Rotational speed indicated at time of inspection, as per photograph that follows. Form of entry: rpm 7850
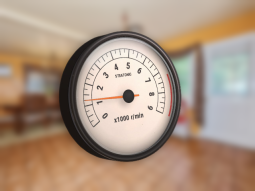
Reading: rpm 1250
